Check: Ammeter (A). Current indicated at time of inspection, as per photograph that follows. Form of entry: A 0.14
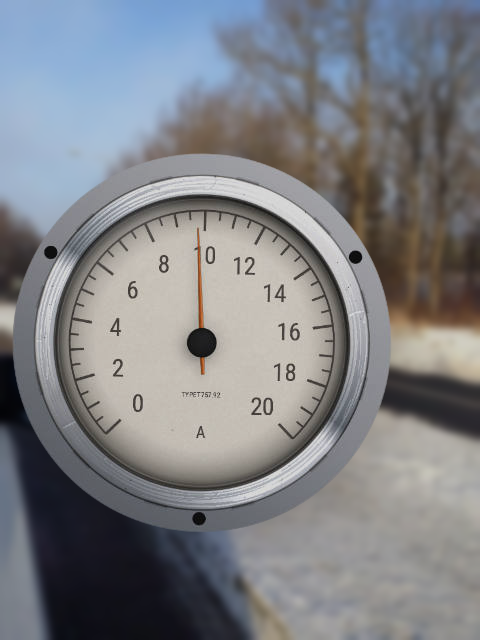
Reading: A 9.75
